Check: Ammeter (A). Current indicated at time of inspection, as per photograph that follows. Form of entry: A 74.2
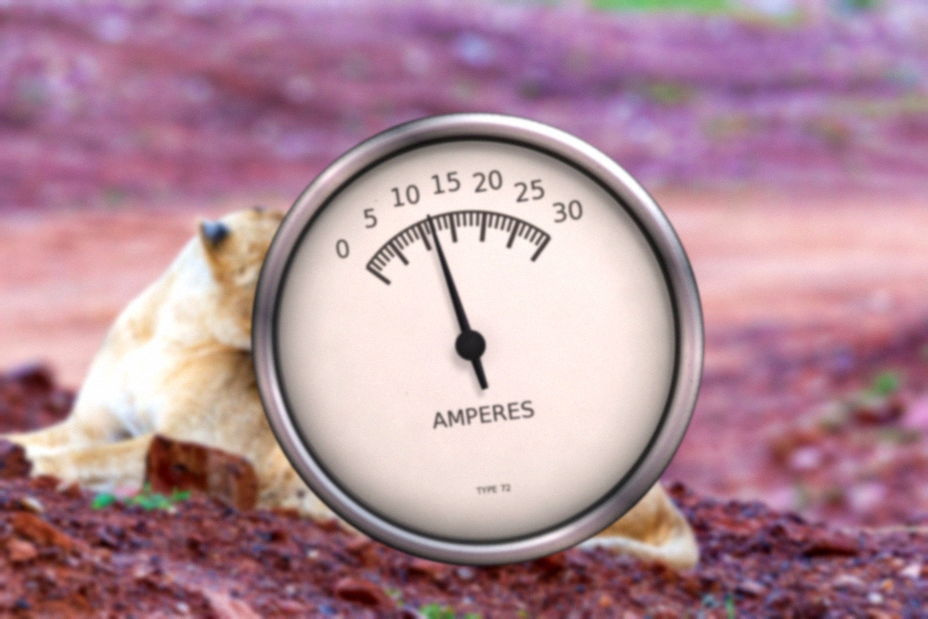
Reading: A 12
